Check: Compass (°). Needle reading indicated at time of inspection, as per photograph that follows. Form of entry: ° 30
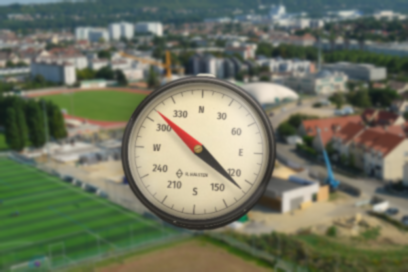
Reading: ° 310
